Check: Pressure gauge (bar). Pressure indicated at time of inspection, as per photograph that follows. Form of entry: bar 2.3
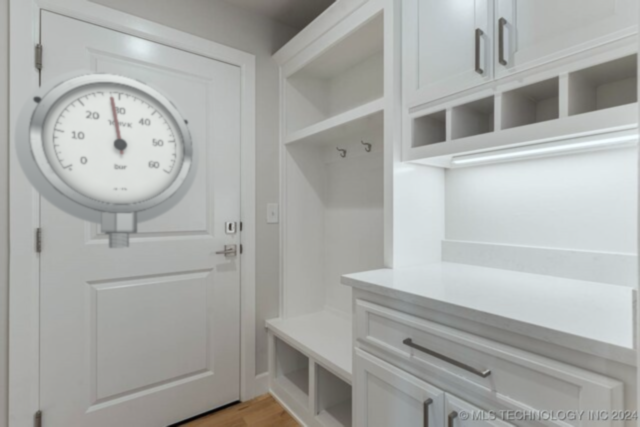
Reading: bar 28
